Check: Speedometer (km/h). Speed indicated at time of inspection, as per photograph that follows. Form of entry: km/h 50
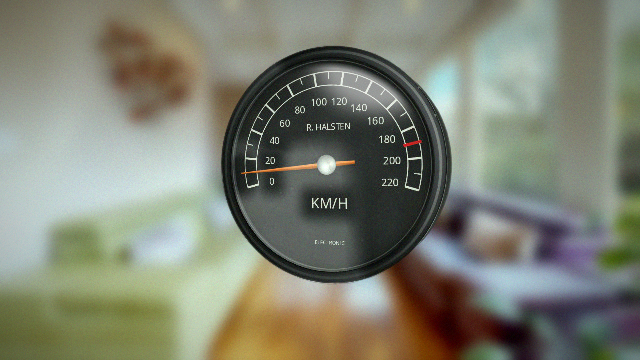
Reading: km/h 10
